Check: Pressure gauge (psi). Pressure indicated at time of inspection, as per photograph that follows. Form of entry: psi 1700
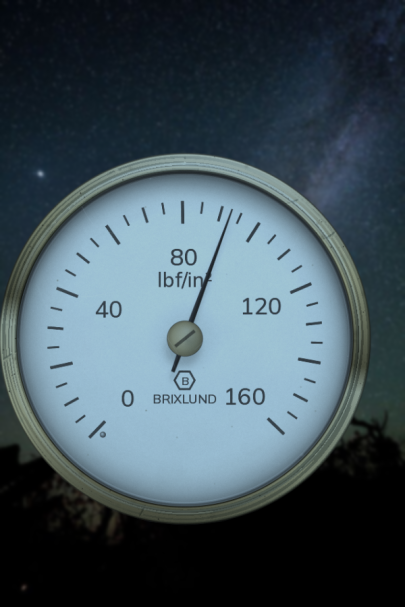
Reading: psi 92.5
